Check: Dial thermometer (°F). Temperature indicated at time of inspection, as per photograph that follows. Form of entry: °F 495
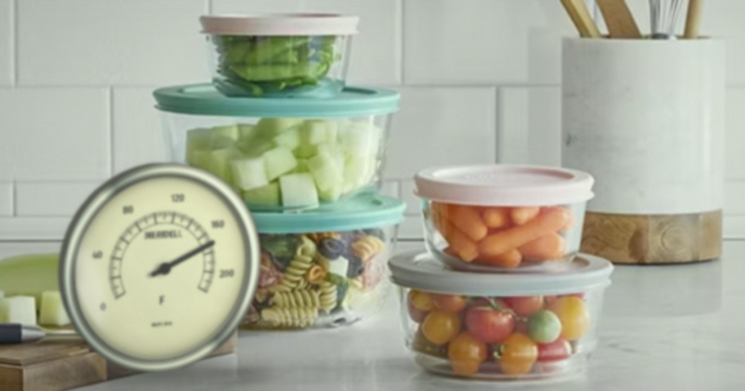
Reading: °F 170
